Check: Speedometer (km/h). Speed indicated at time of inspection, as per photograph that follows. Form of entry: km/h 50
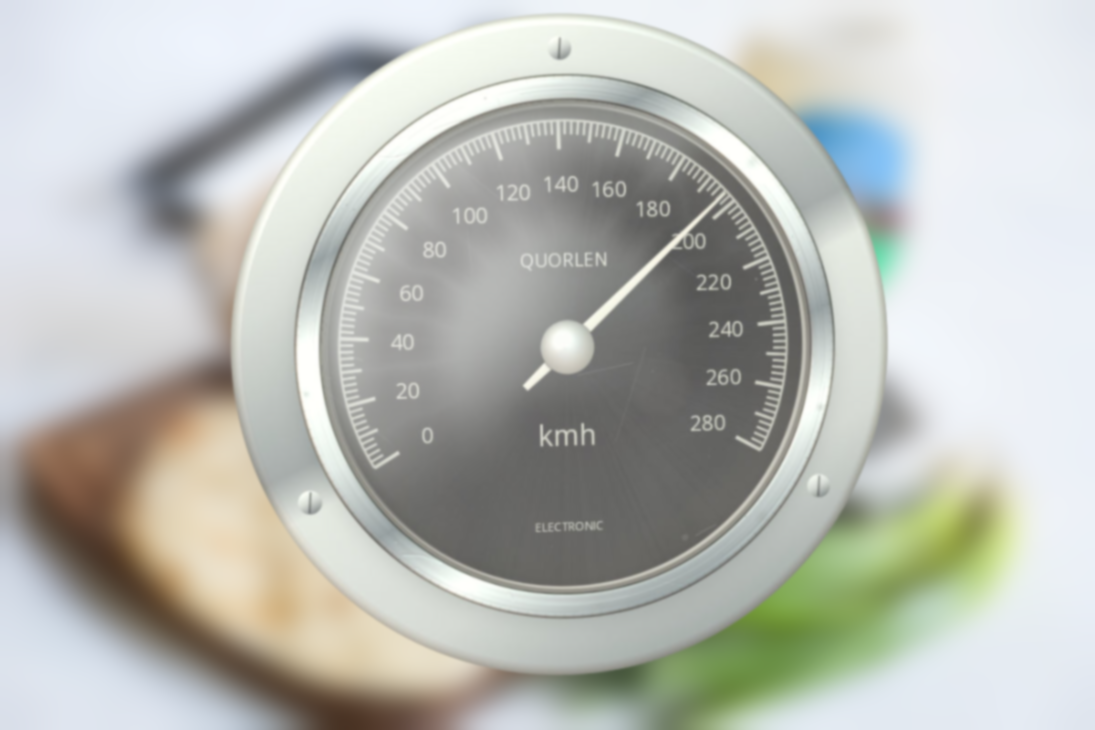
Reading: km/h 196
